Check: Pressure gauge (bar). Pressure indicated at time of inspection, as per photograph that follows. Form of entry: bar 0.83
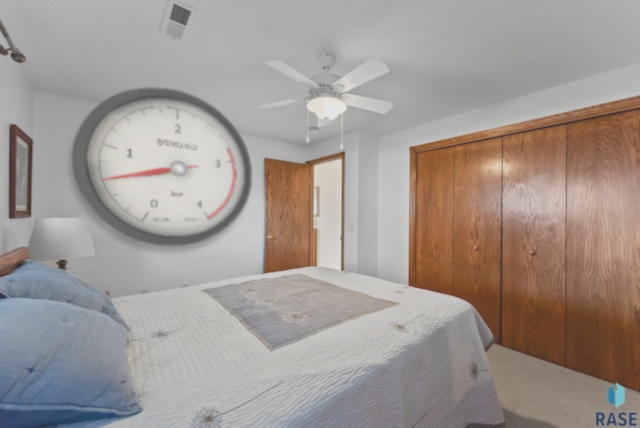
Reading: bar 0.6
